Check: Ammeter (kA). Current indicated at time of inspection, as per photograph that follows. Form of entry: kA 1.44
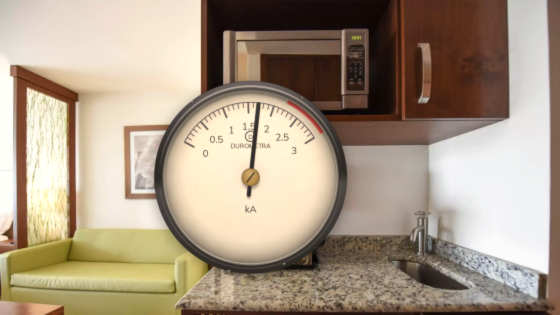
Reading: kA 1.7
